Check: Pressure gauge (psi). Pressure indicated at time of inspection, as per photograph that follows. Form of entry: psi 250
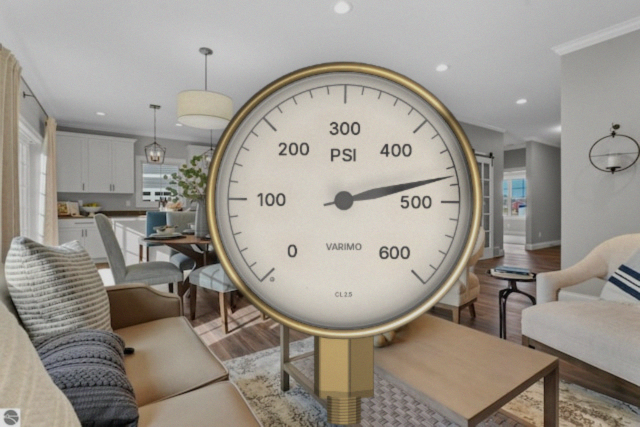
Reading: psi 470
